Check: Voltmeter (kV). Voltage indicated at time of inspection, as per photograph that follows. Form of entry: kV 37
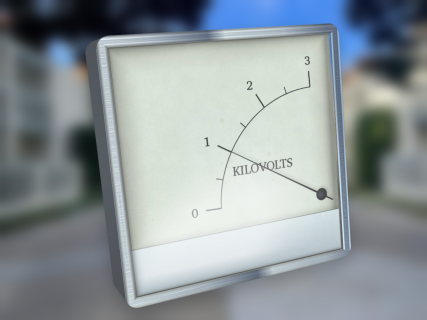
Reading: kV 1
